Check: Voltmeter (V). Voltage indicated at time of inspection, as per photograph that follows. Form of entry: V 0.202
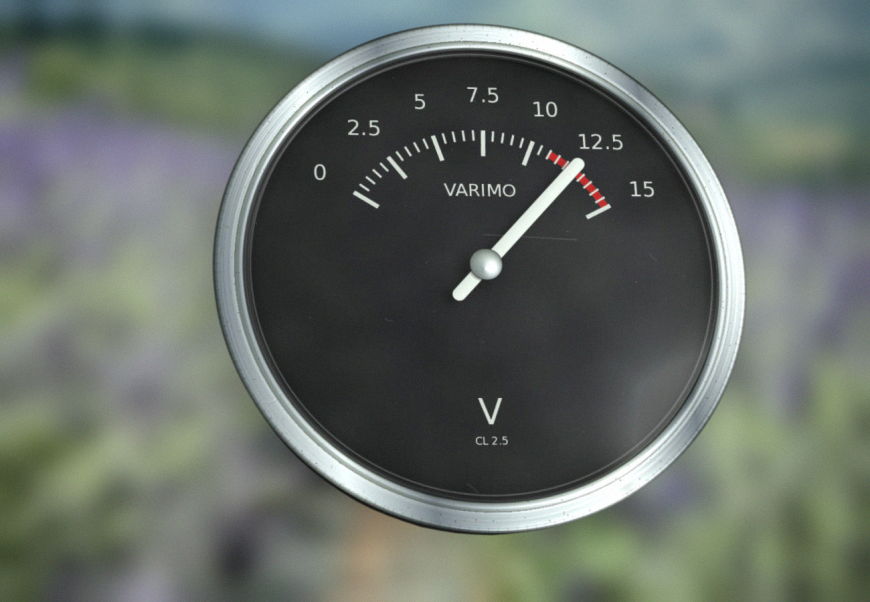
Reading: V 12.5
